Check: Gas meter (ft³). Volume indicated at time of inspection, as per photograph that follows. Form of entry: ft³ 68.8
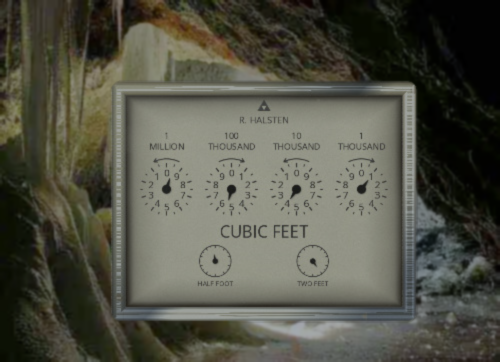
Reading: ft³ 954100
